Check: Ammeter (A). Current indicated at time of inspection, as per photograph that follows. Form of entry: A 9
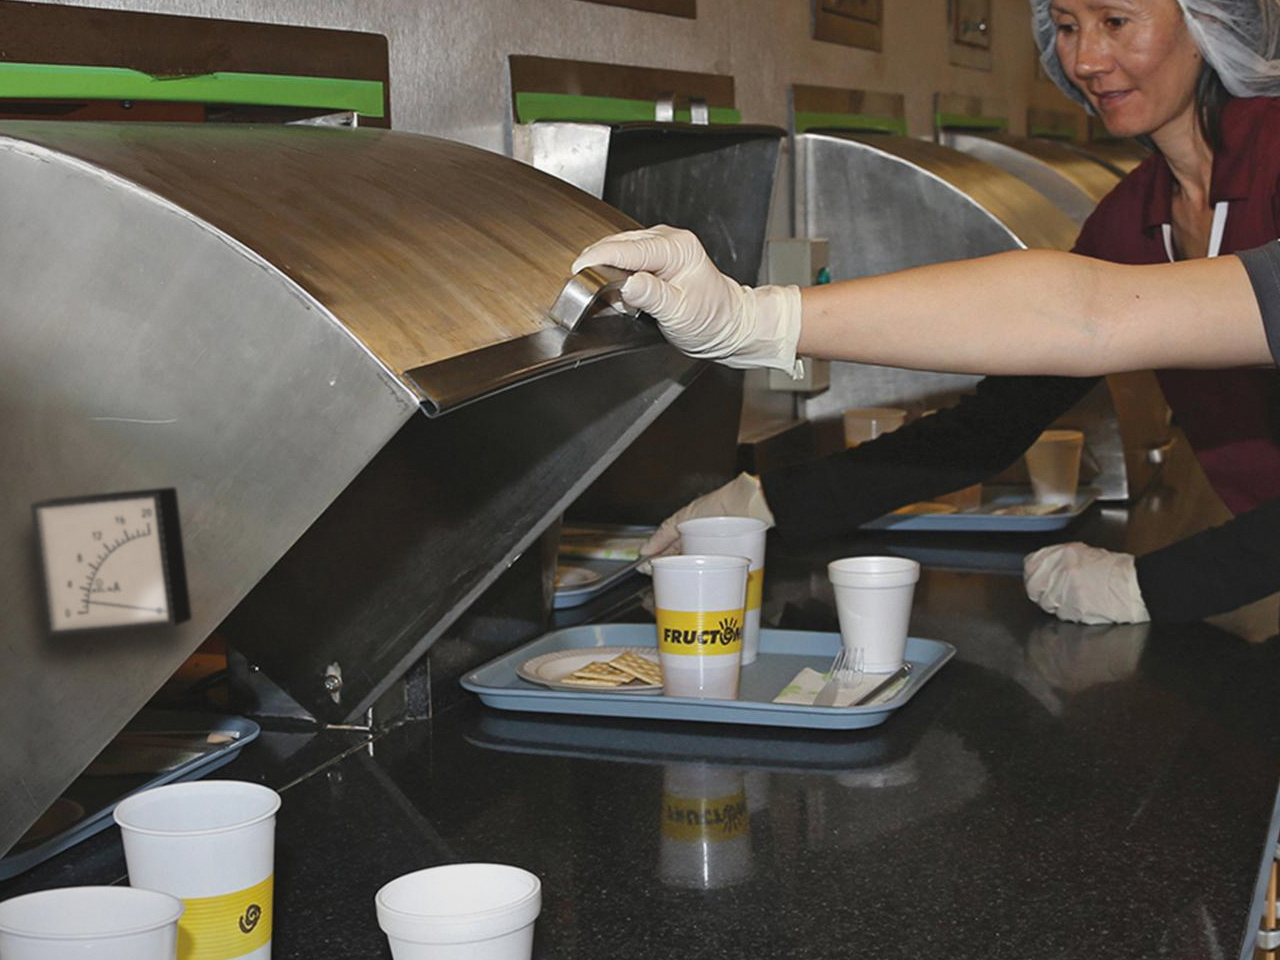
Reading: A 2
